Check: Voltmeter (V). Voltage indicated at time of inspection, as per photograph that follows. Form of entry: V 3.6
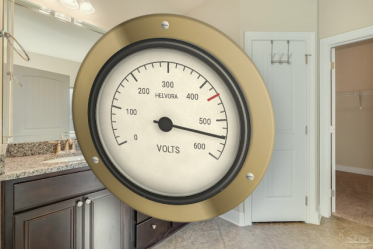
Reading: V 540
